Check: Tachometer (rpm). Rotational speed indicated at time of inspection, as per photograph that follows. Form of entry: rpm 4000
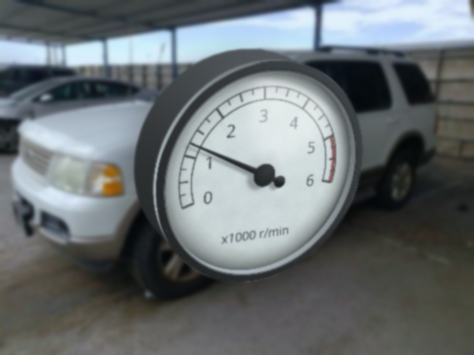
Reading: rpm 1250
